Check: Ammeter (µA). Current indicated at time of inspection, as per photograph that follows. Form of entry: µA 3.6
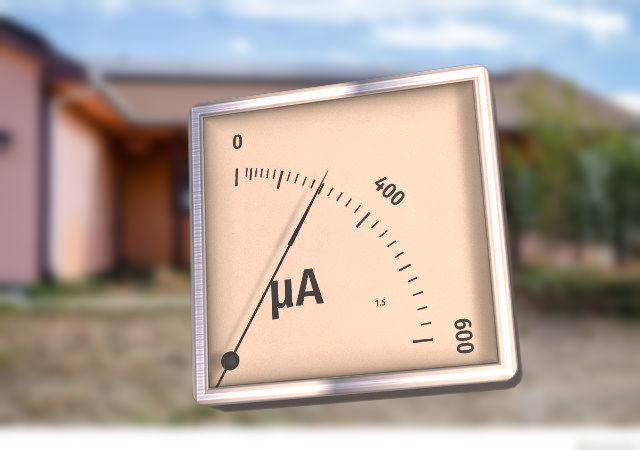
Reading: µA 300
